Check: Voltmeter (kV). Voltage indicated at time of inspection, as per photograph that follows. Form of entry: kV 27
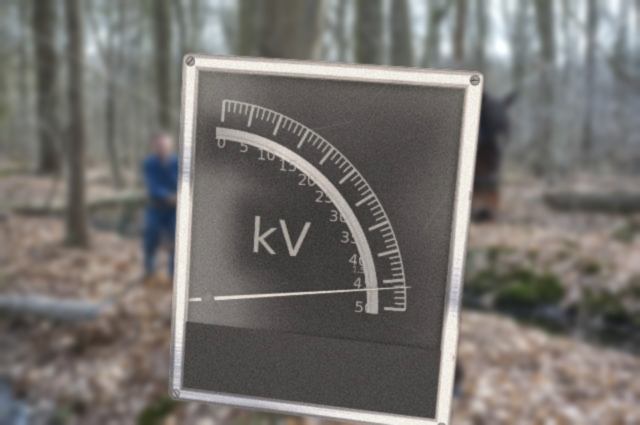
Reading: kV 46
